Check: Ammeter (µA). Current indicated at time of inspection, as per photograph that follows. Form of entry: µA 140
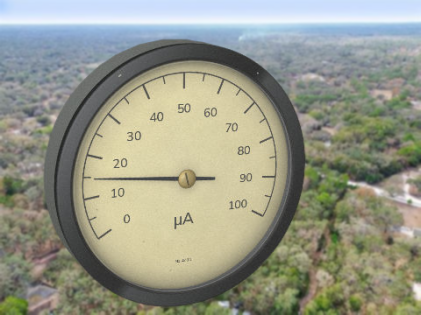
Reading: µA 15
